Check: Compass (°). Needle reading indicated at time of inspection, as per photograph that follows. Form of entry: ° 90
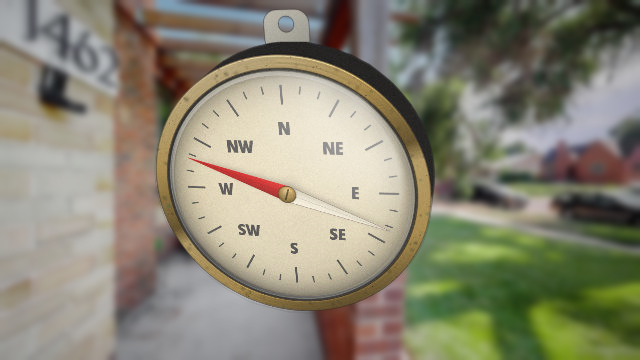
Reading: ° 290
